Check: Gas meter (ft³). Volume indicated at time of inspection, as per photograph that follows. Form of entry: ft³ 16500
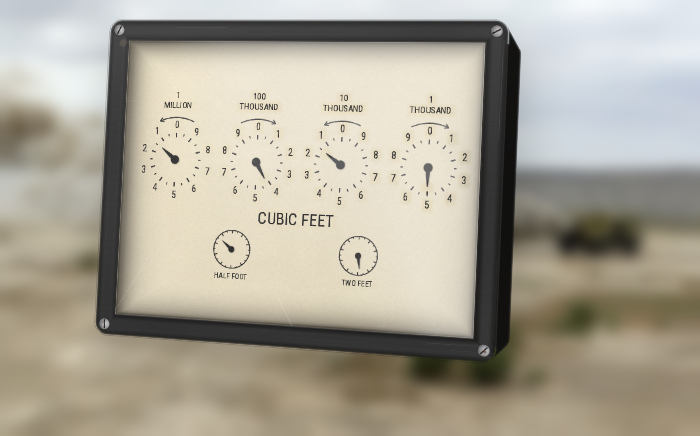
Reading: ft³ 141500
